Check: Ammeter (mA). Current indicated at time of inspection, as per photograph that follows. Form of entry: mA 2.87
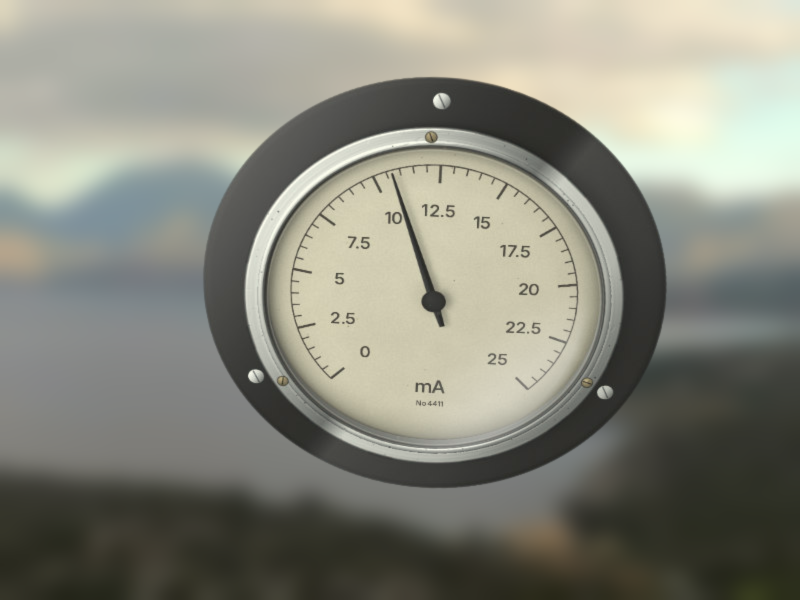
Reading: mA 10.75
